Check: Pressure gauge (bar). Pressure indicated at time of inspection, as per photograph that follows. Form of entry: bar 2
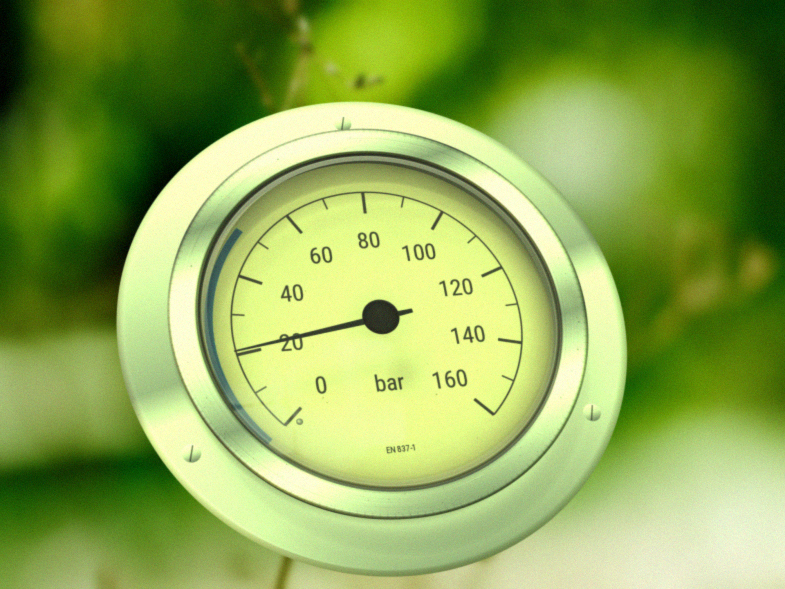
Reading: bar 20
